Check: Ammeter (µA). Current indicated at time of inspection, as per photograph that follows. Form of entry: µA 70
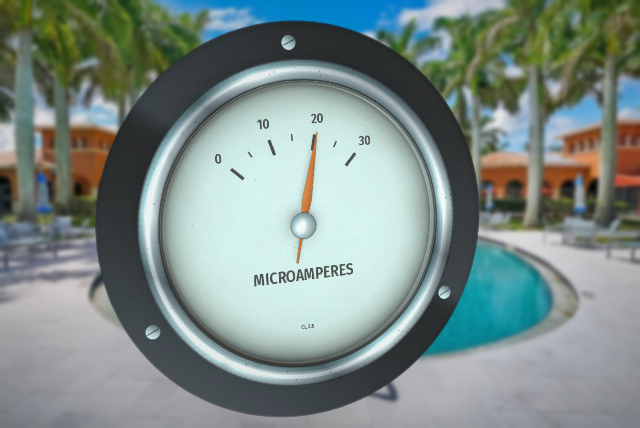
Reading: µA 20
